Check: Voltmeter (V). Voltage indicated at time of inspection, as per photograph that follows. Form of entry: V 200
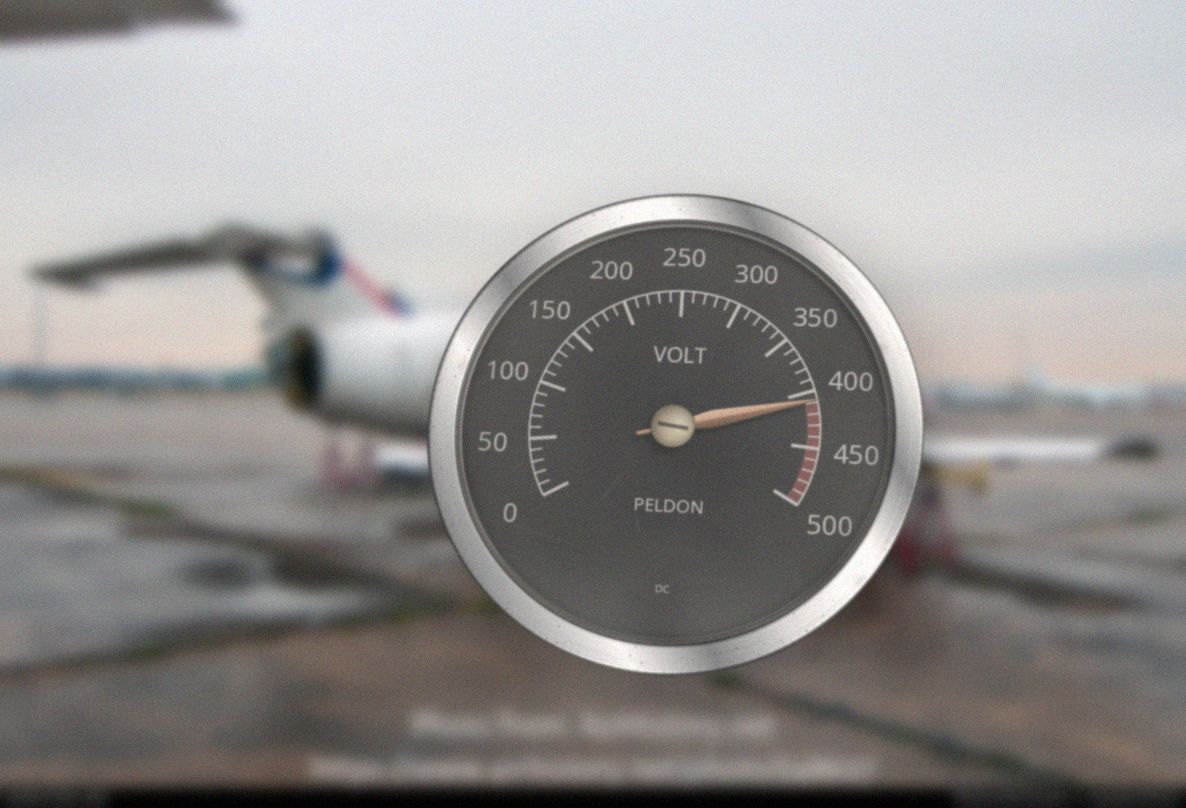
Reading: V 410
